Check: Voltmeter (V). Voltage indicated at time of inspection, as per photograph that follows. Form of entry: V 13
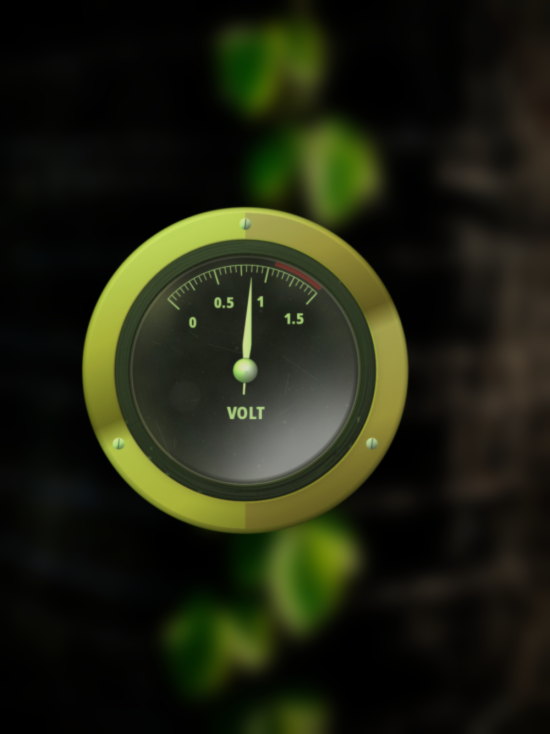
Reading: V 0.85
